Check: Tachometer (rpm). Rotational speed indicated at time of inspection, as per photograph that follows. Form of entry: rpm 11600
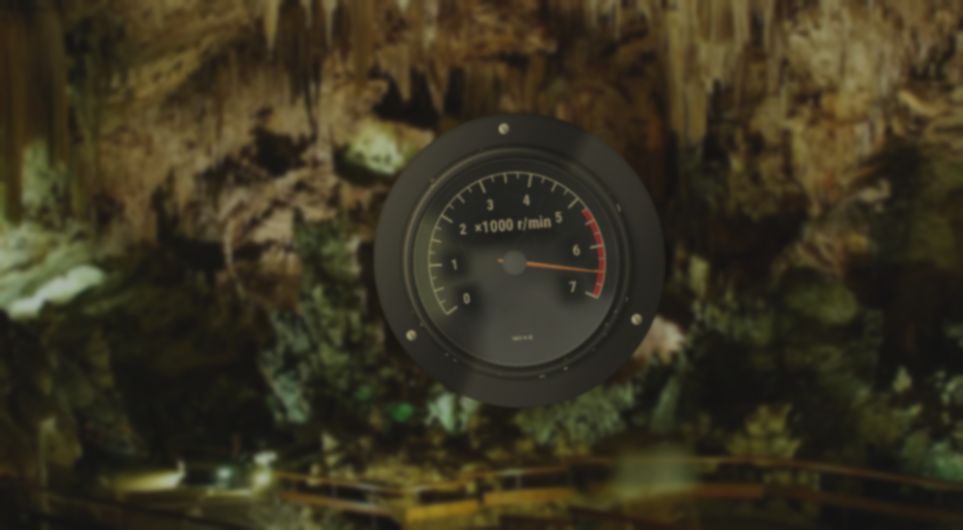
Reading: rpm 6500
